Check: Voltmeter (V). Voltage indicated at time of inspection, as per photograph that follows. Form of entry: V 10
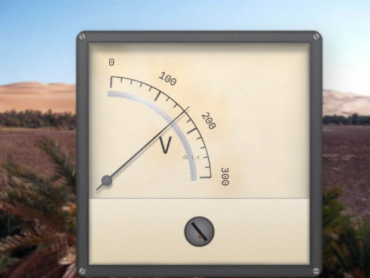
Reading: V 160
